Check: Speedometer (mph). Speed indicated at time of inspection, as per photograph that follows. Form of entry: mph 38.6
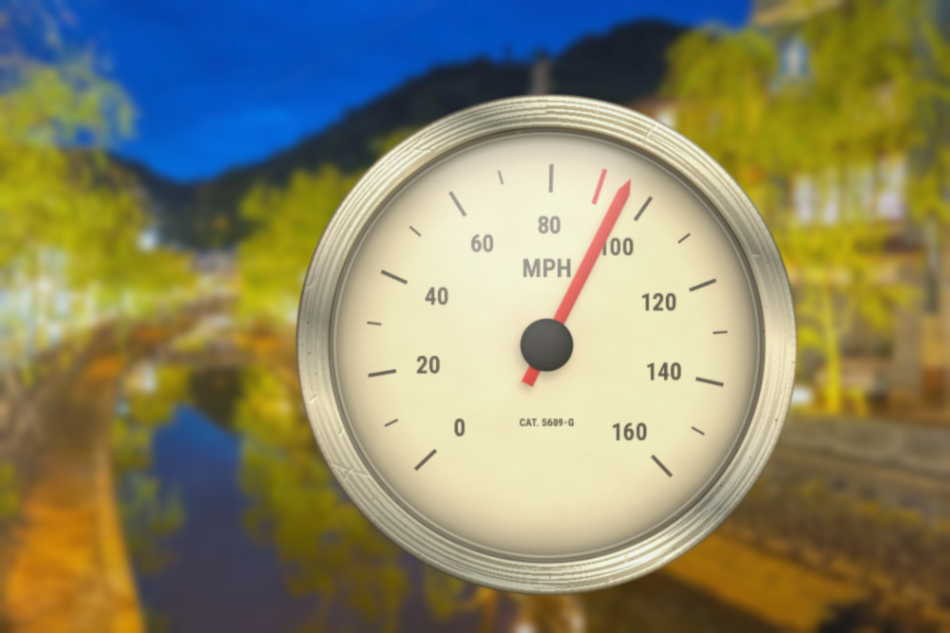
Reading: mph 95
